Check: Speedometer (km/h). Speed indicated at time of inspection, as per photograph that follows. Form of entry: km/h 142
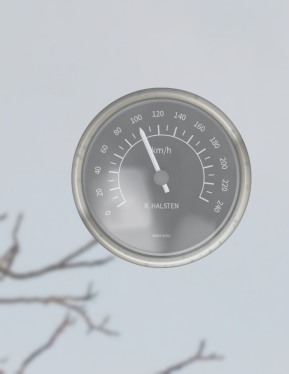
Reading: km/h 100
